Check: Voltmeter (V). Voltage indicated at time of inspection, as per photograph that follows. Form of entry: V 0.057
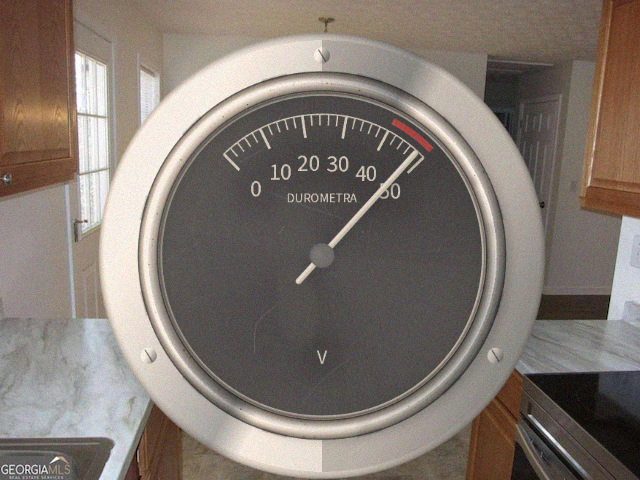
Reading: V 48
